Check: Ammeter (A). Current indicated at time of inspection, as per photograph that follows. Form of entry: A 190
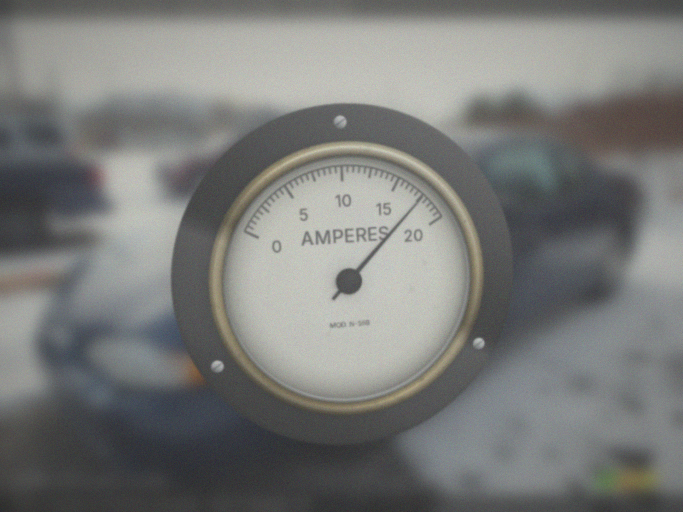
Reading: A 17.5
